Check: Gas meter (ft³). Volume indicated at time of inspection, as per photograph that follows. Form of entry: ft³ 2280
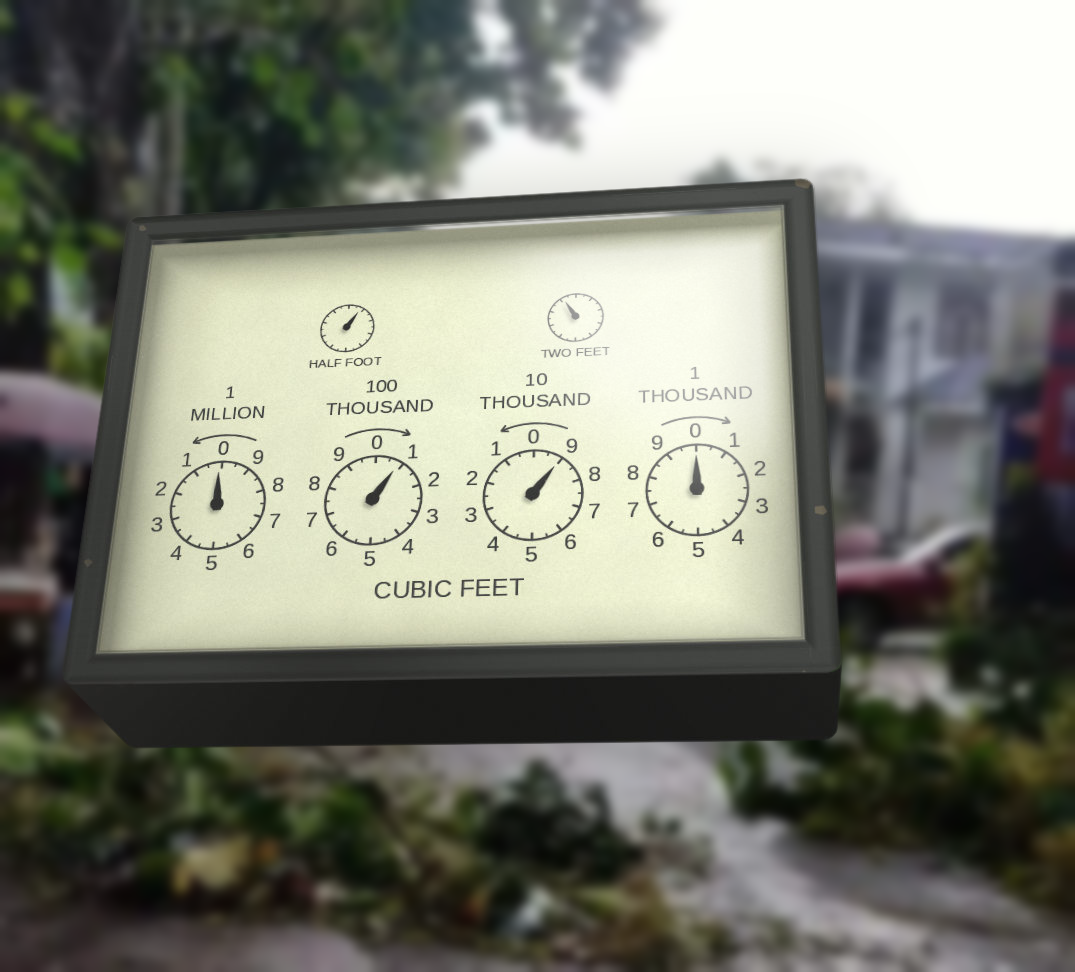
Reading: ft³ 9000
